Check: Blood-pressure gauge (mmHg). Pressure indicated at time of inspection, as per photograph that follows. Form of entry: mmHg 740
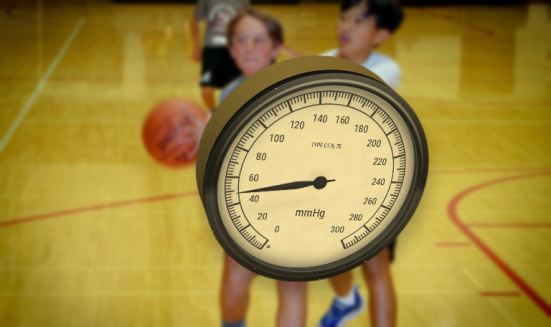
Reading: mmHg 50
